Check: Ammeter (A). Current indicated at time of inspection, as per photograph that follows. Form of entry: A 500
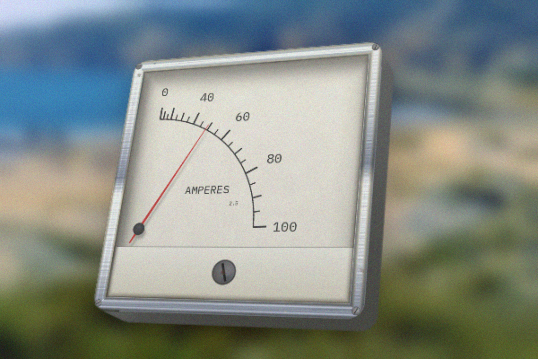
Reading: A 50
